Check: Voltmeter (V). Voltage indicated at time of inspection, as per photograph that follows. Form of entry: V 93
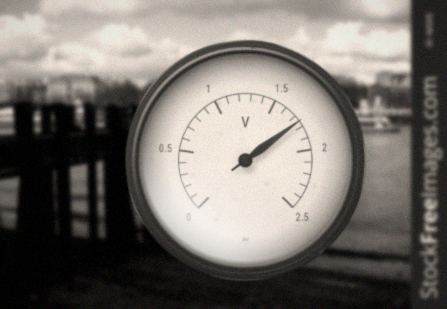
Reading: V 1.75
